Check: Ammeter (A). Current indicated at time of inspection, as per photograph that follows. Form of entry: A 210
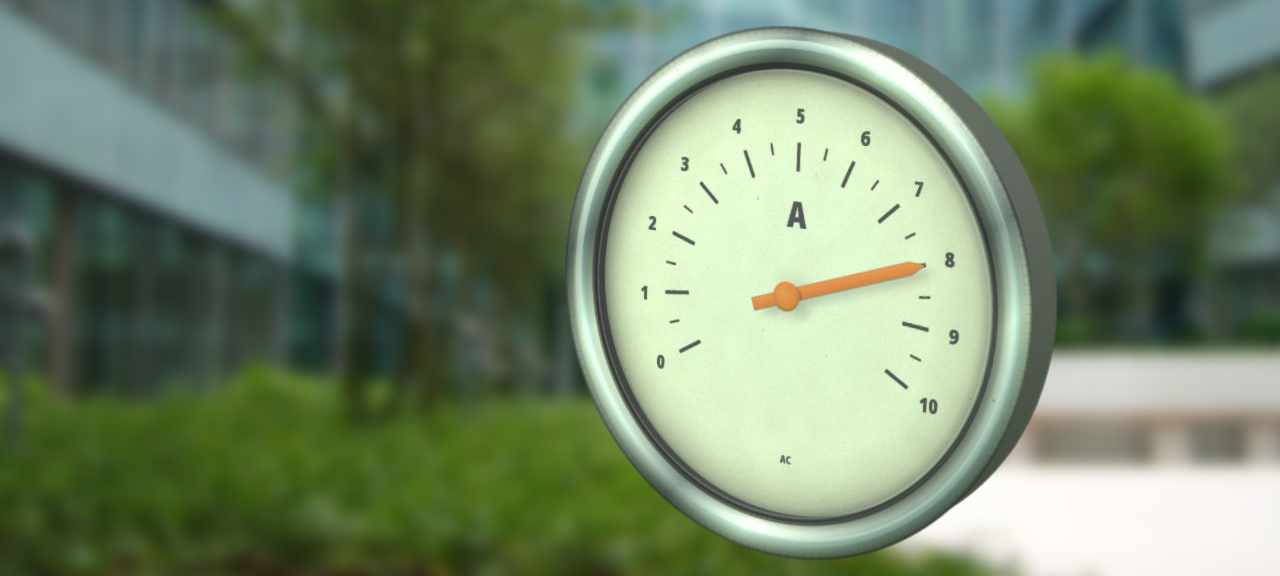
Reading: A 8
